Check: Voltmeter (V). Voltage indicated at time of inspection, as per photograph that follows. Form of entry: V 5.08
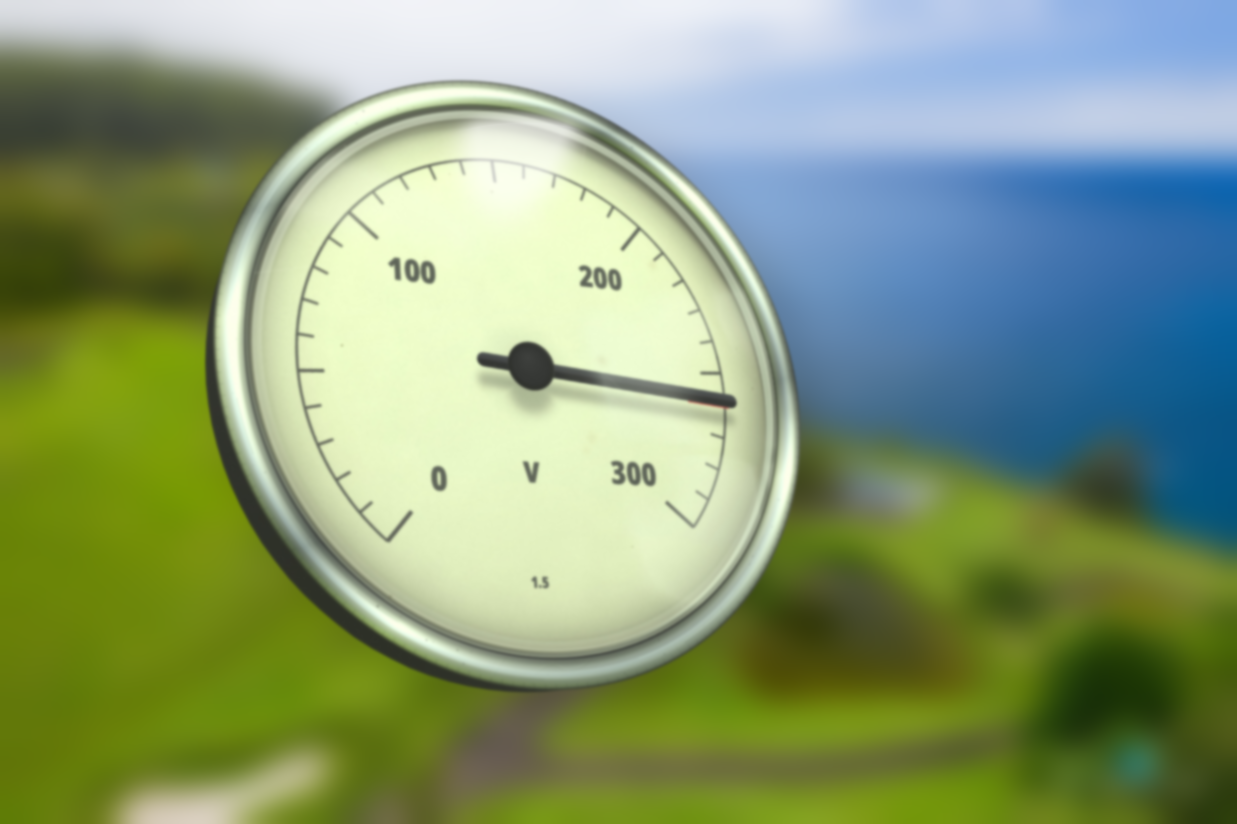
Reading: V 260
